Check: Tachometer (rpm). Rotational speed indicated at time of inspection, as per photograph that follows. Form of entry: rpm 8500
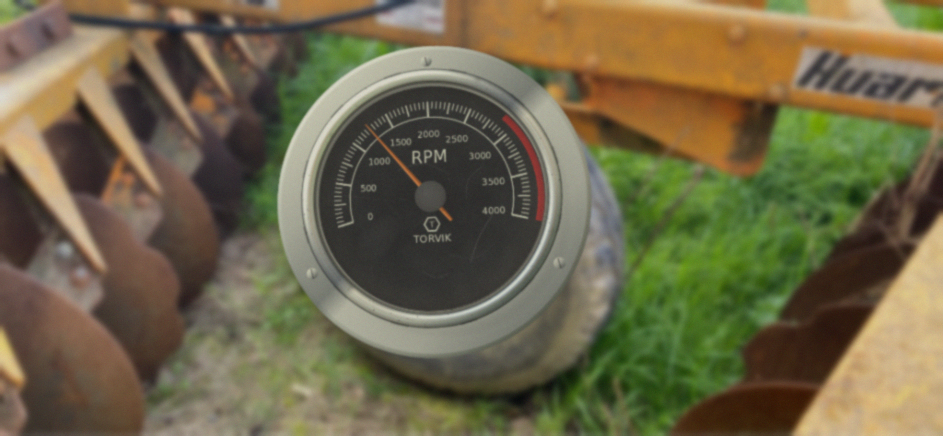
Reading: rpm 1250
